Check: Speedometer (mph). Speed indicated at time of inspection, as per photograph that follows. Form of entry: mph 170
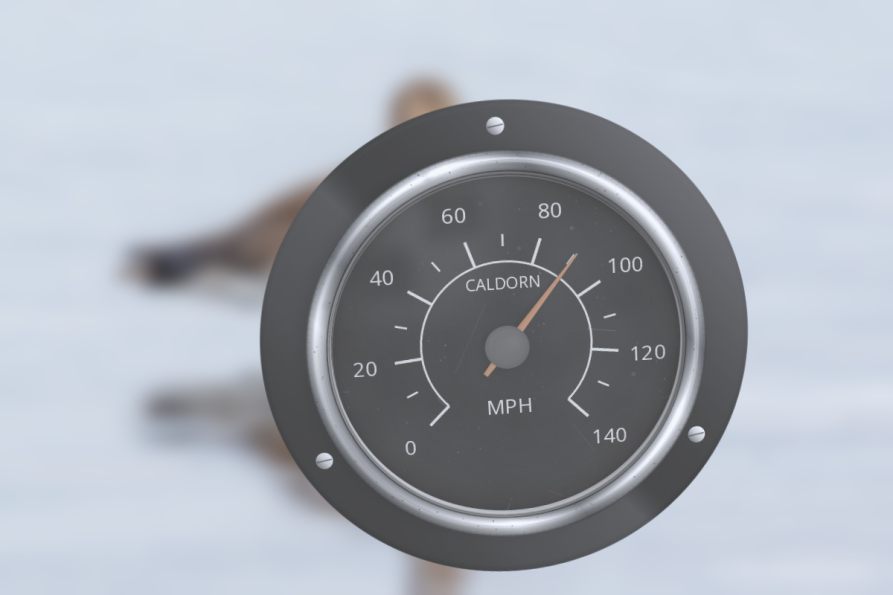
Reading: mph 90
